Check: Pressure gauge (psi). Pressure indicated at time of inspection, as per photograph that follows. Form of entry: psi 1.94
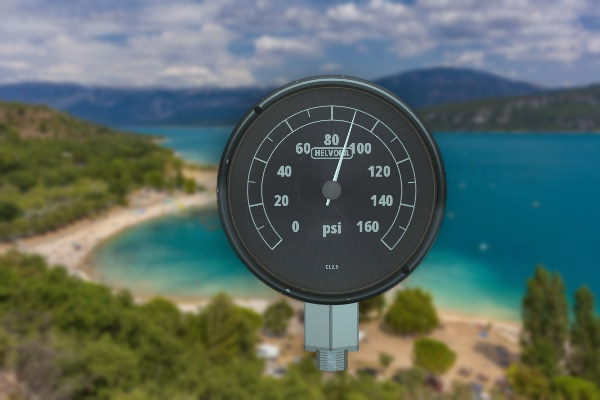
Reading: psi 90
